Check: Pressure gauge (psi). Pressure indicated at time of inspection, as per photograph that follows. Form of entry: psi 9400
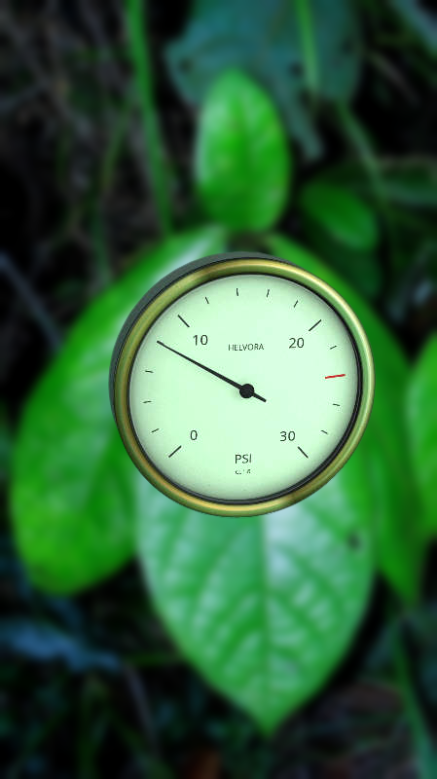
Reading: psi 8
